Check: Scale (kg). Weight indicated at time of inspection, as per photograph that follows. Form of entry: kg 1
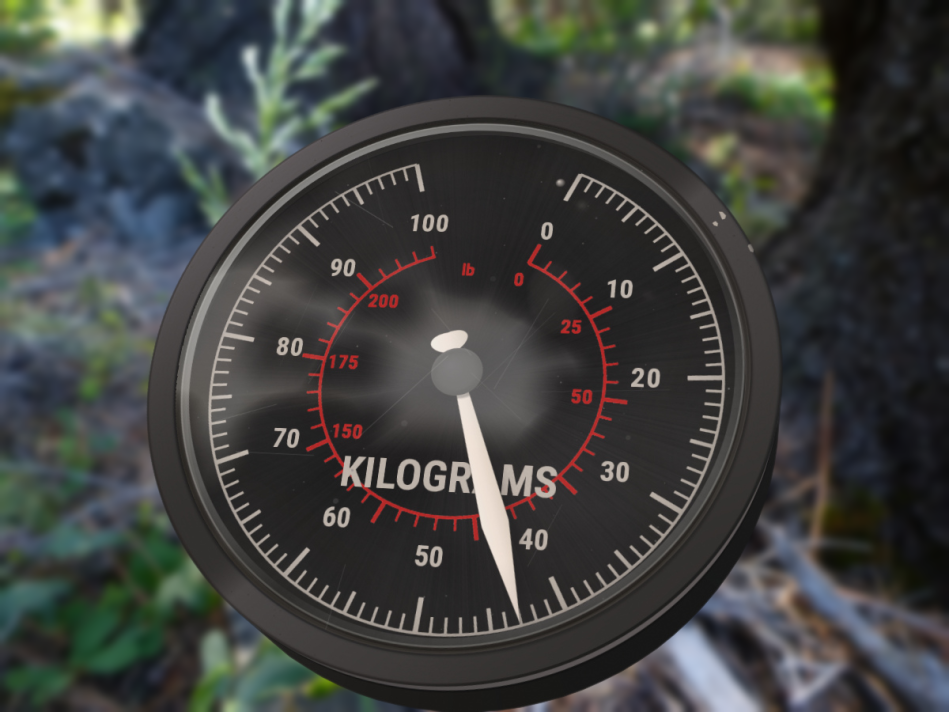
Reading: kg 43
